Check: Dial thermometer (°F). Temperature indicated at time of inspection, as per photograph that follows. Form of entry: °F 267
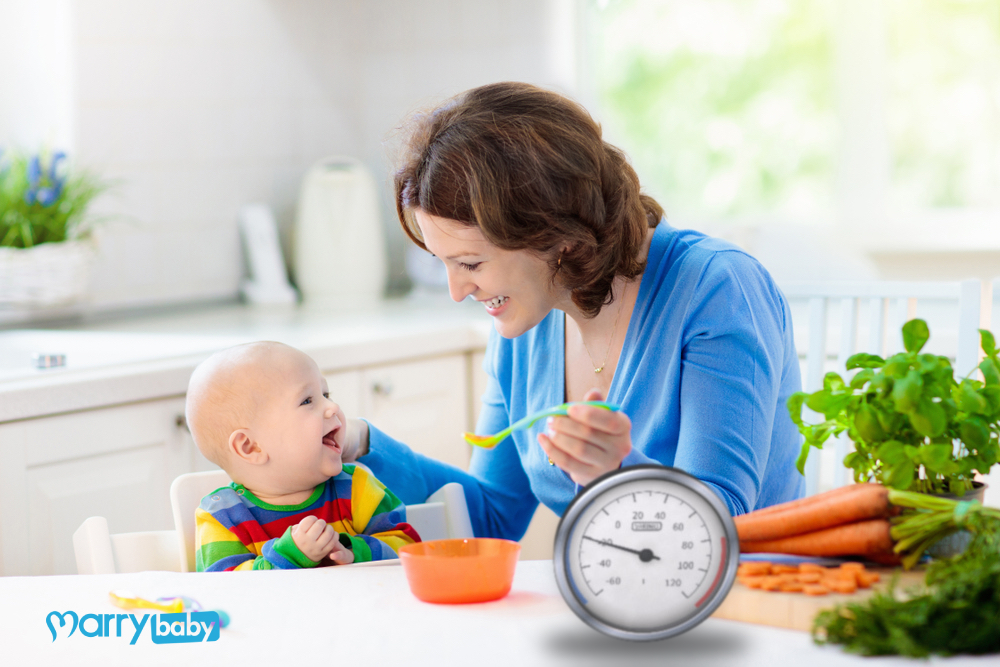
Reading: °F -20
